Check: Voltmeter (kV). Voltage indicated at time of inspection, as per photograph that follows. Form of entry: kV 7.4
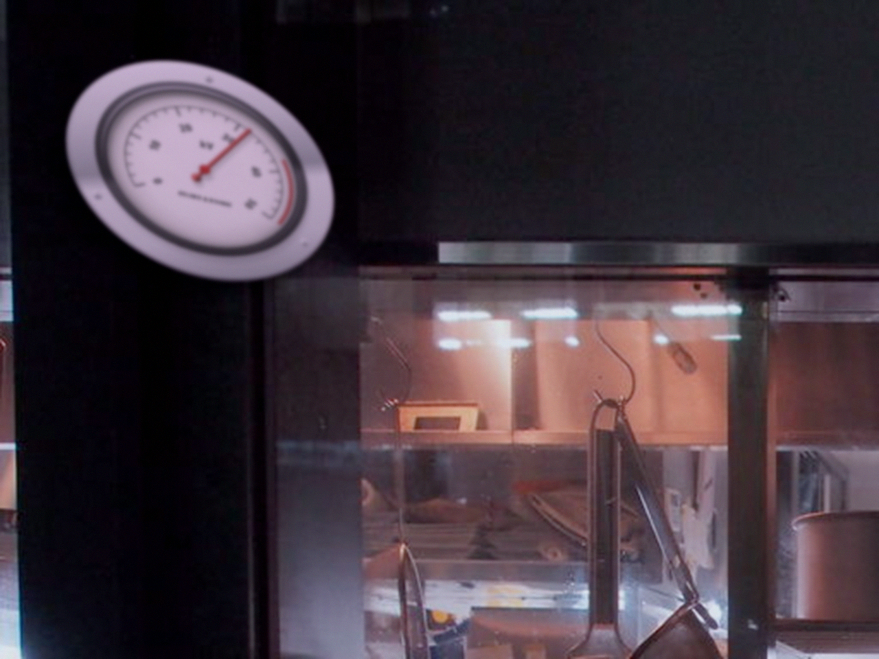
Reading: kV 32
